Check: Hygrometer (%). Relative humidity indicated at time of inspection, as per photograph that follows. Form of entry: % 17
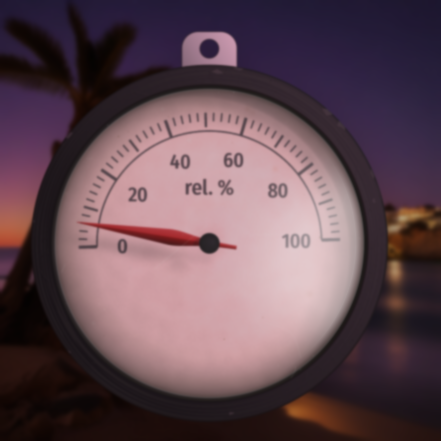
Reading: % 6
